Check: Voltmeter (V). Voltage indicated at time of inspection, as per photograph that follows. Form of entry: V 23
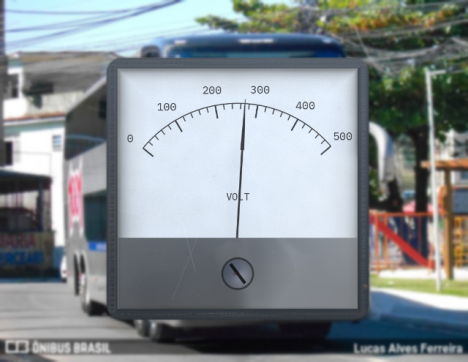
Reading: V 270
